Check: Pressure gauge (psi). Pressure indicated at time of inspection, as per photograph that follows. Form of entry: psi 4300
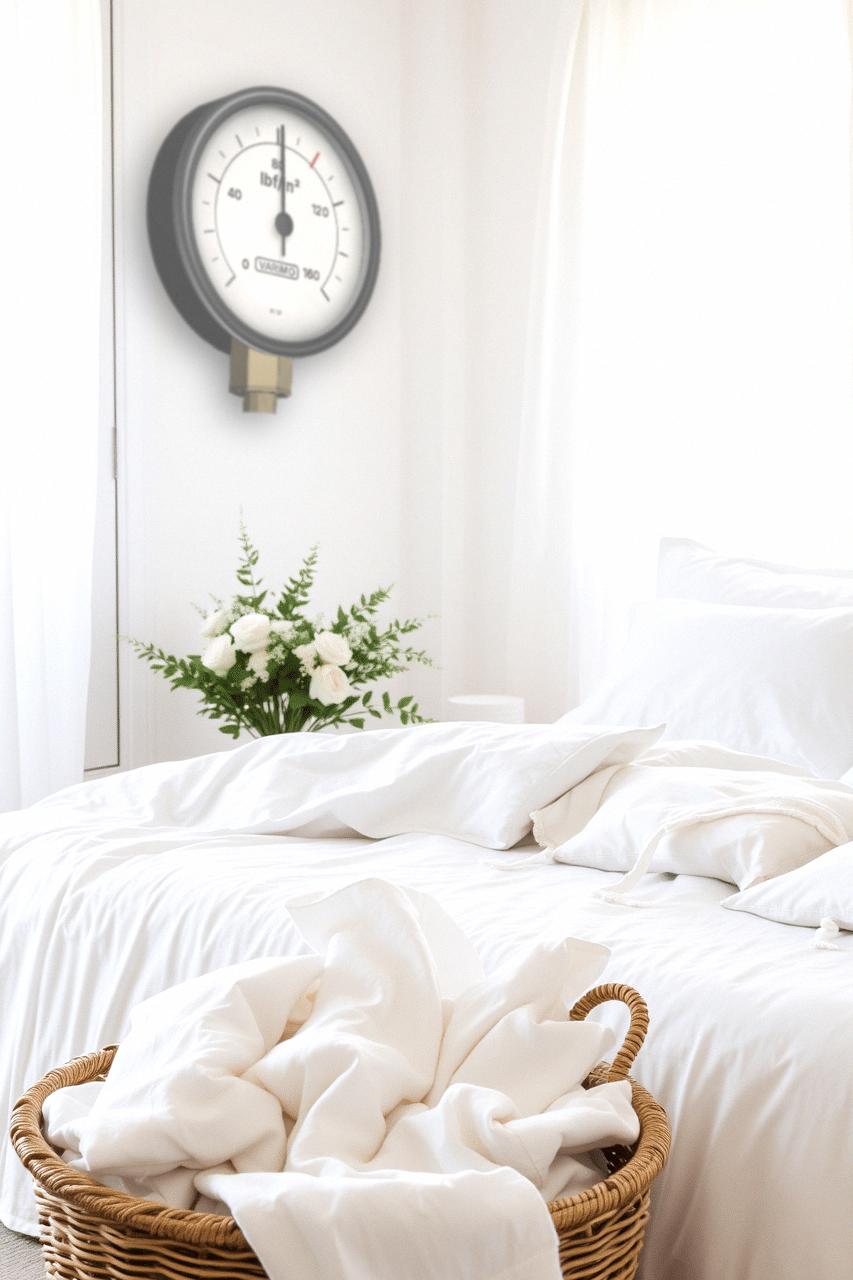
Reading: psi 80
